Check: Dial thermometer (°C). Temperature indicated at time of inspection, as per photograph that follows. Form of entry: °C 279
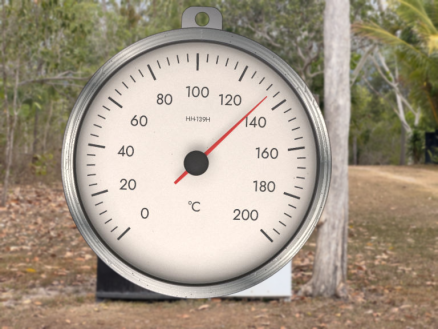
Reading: °C 134
